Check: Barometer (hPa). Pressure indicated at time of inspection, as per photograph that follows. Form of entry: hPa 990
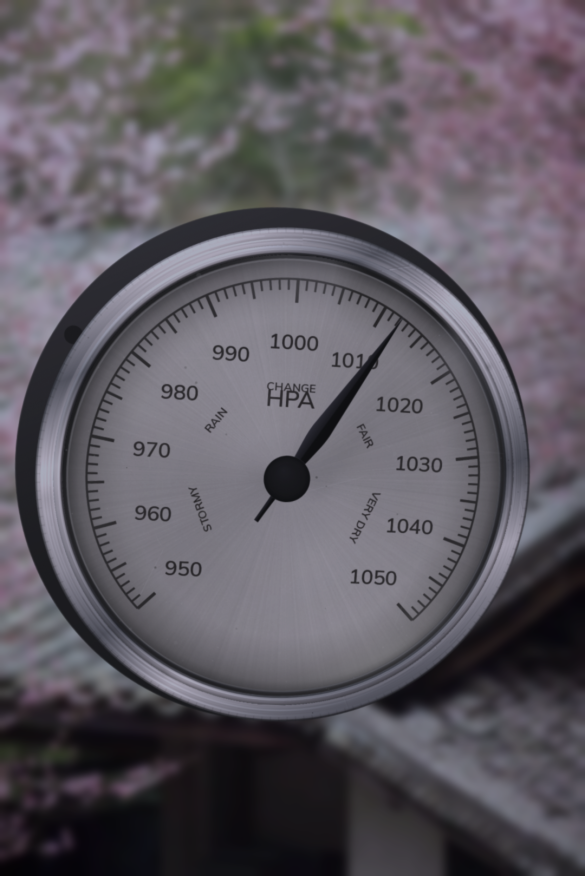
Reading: hPa 1012
